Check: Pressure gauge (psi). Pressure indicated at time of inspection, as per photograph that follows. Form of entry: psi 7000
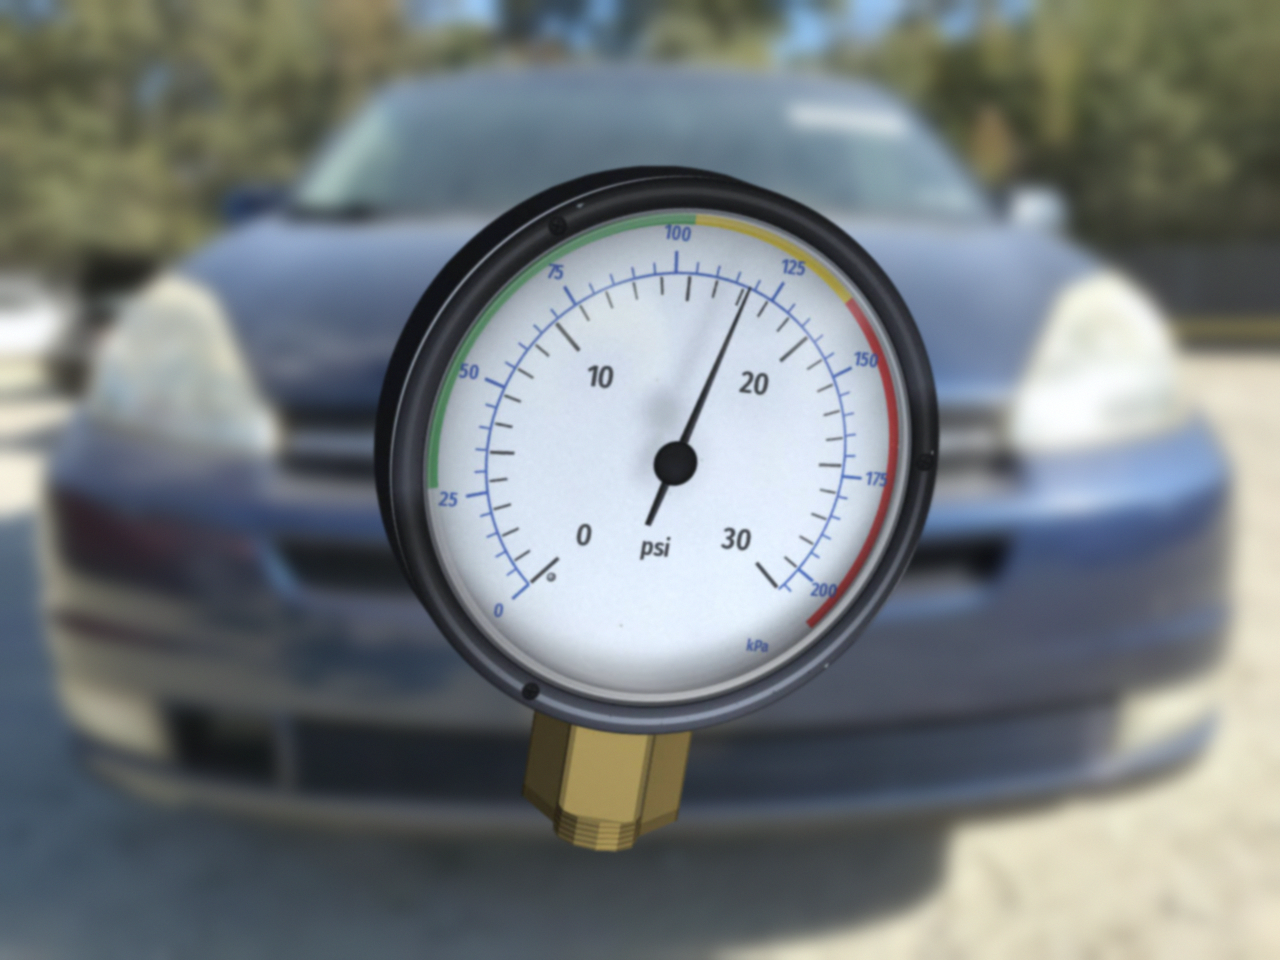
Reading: psi 17
